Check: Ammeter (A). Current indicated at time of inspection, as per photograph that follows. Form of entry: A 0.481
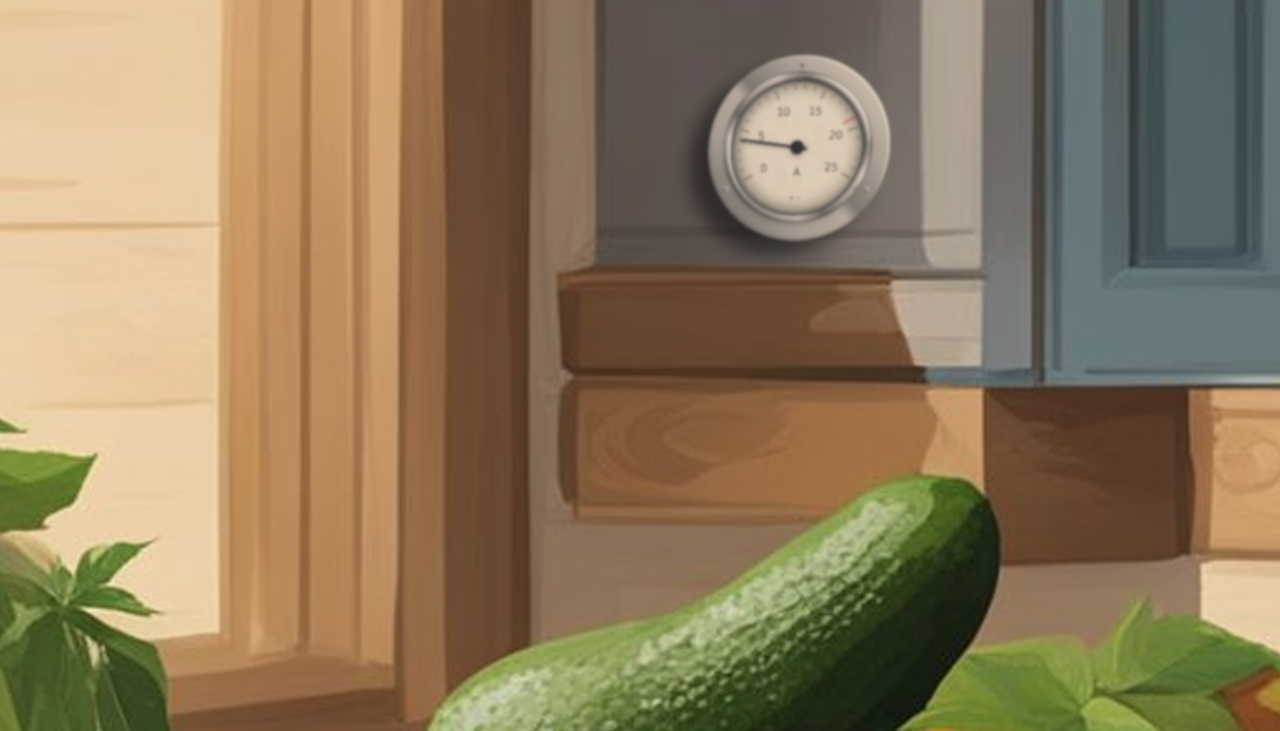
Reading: A 4
